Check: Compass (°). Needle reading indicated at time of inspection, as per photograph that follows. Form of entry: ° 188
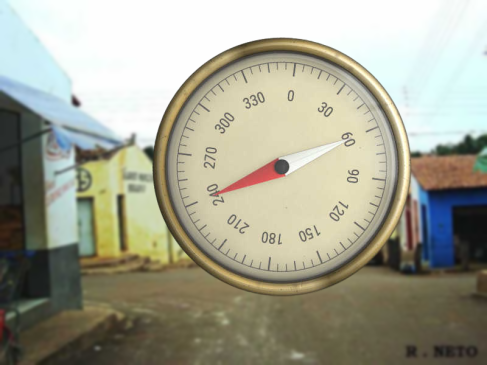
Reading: ° 240
